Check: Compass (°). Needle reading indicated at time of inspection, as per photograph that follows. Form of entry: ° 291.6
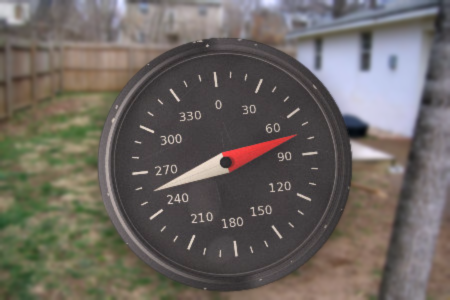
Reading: ° 75
